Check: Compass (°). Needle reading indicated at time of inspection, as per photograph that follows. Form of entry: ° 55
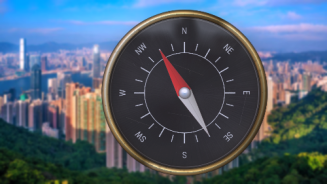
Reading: ° 330
